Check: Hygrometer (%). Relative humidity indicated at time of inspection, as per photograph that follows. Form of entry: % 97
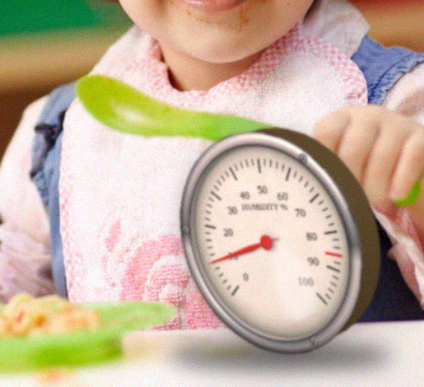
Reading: % 10
